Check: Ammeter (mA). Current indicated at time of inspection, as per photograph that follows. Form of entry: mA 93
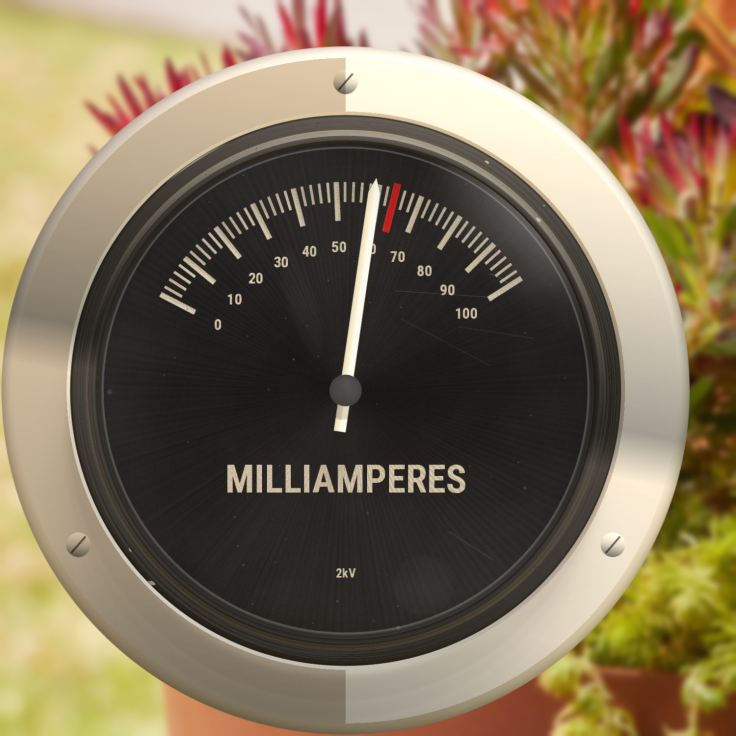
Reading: mA 59
